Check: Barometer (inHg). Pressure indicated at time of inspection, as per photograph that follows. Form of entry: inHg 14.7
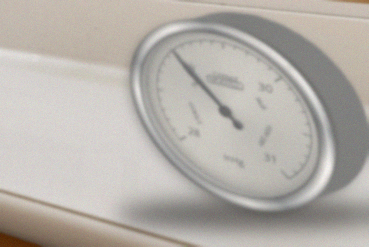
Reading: inHg 29
